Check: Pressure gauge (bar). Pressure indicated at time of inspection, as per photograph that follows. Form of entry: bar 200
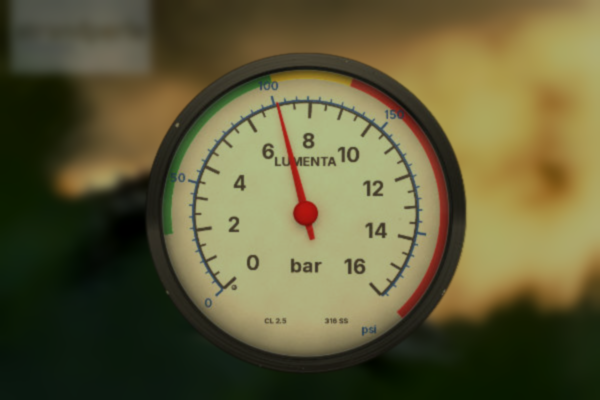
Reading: bar 7
